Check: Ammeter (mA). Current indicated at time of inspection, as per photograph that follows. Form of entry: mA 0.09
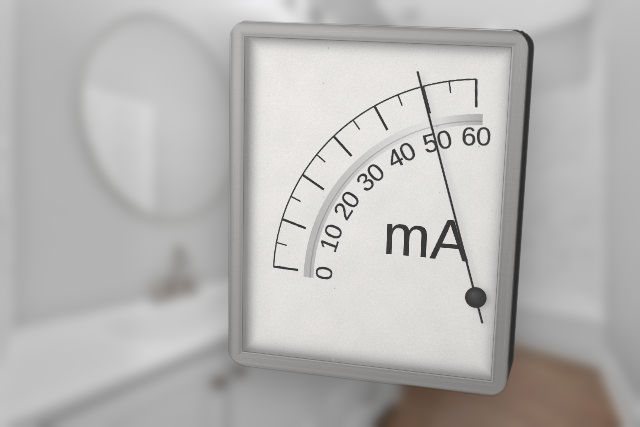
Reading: mA 50
